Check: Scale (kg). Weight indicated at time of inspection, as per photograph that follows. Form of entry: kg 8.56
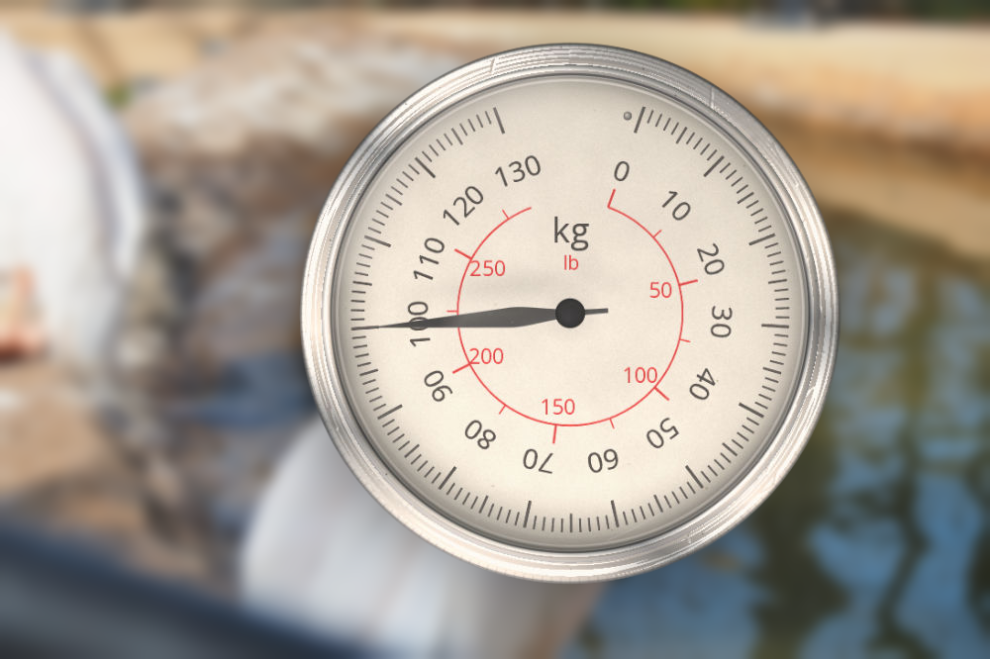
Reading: kg 100
